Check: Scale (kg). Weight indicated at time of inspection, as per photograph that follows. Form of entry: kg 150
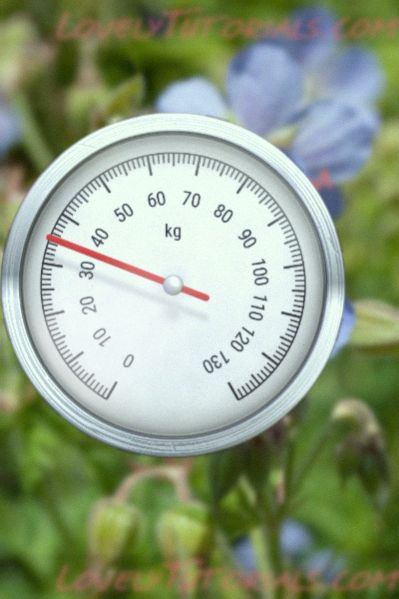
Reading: kg 35
